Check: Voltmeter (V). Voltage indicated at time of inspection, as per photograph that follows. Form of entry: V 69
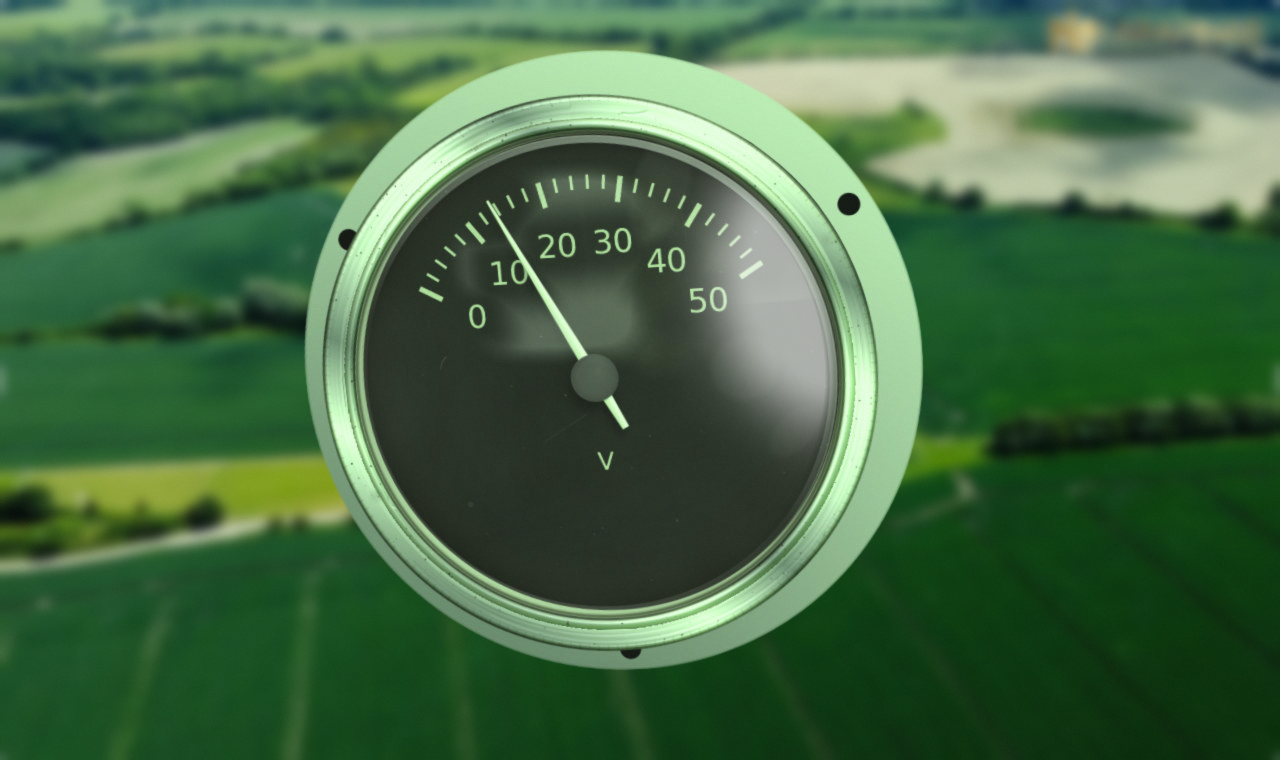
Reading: V 14
